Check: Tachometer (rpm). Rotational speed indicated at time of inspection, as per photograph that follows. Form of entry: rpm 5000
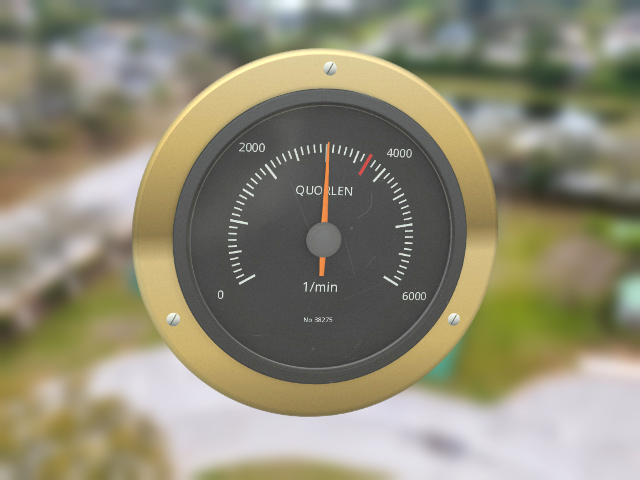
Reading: rpm 3000
